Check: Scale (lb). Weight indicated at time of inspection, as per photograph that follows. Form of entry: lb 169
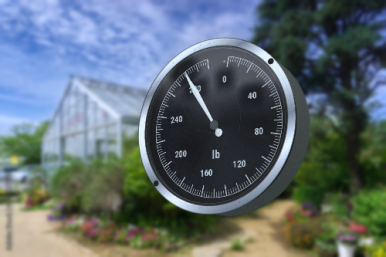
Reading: lb 280
